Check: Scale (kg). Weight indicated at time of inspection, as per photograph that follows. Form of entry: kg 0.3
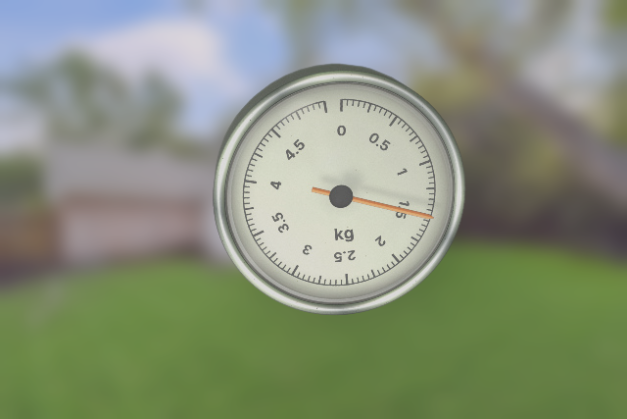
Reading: kg 1.5
